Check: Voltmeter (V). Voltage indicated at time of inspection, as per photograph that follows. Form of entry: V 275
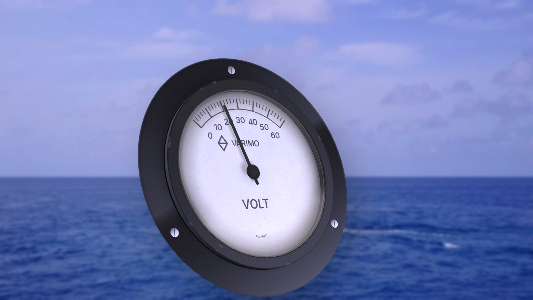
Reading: V 20
